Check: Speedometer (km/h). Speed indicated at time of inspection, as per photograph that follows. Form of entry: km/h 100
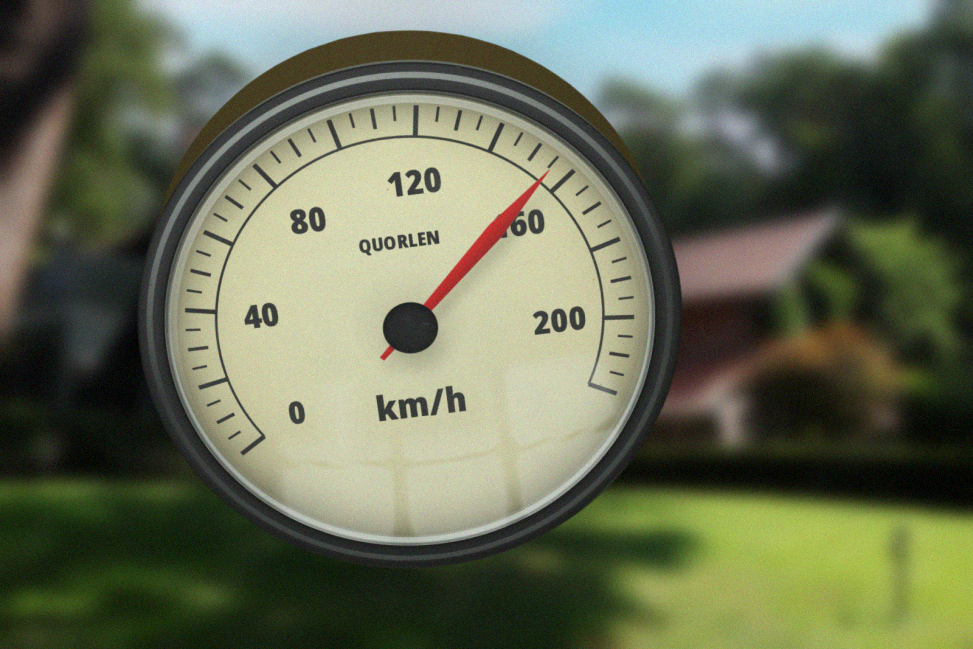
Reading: km/h 155
